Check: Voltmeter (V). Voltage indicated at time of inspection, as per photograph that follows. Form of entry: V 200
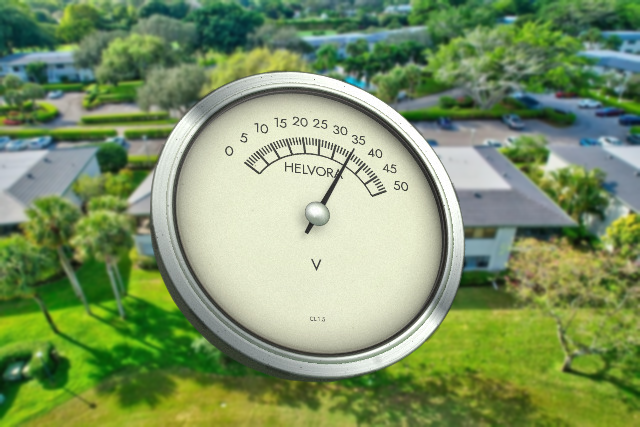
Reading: V 35
